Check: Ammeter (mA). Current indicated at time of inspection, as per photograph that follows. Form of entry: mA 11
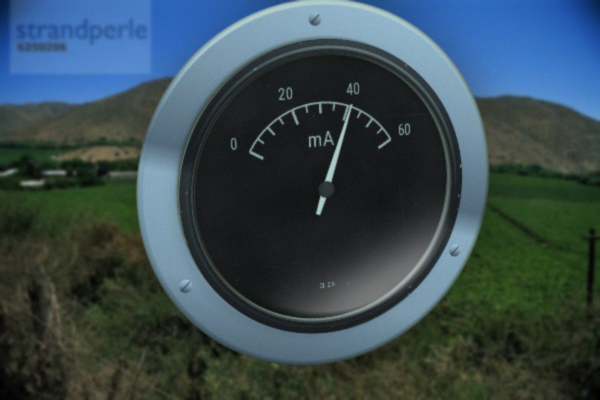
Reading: mA 40
